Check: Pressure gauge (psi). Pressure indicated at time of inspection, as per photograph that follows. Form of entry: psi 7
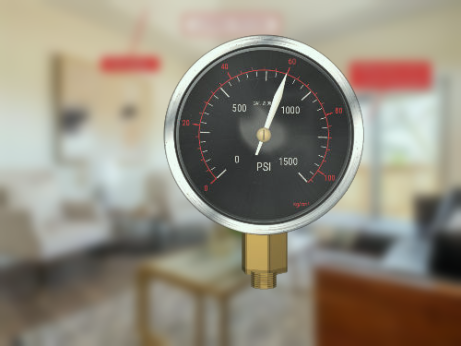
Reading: psi 850
